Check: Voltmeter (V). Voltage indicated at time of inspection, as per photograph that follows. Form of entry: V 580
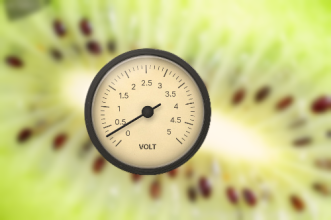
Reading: V 0.3
